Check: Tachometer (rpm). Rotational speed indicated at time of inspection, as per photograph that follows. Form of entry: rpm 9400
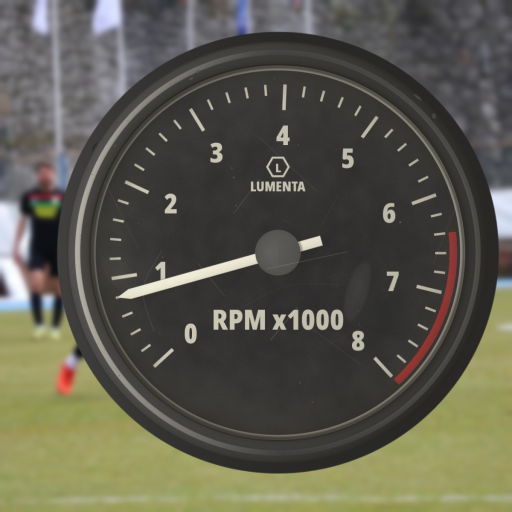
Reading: rpm 800
